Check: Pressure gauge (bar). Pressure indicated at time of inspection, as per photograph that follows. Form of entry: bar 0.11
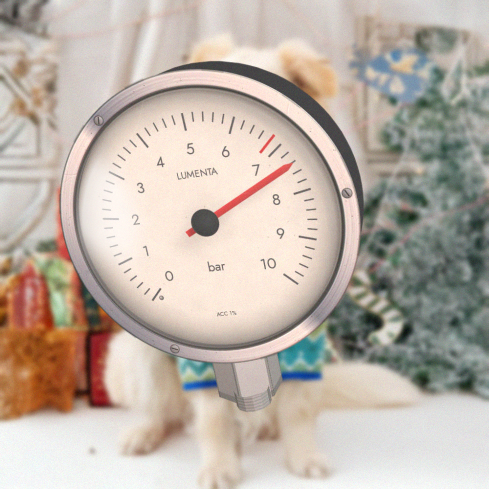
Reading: bar 7.4
